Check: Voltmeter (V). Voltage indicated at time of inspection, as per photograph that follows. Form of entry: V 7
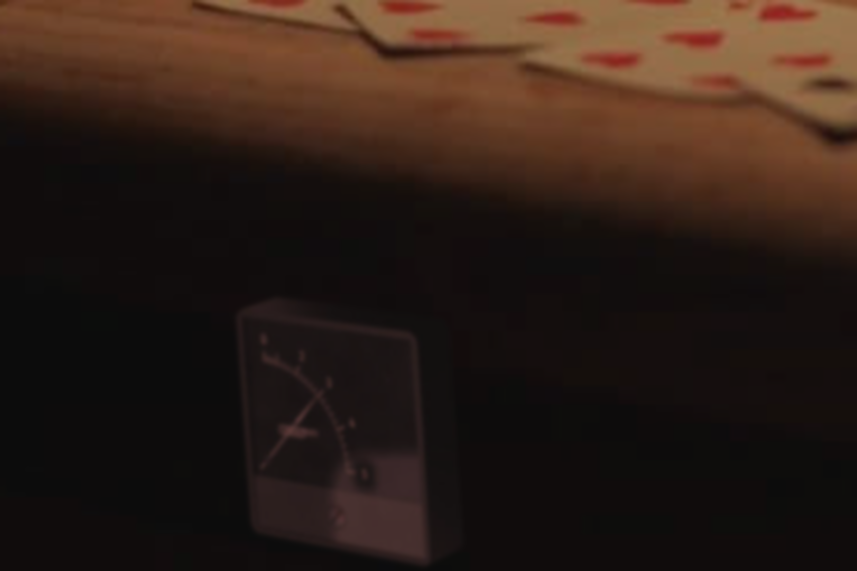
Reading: V 3
